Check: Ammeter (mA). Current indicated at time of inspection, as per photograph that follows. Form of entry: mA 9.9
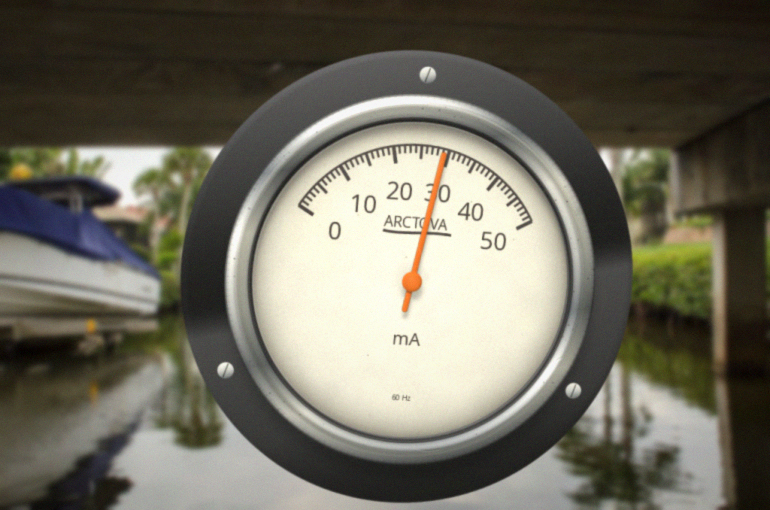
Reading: mA 29
